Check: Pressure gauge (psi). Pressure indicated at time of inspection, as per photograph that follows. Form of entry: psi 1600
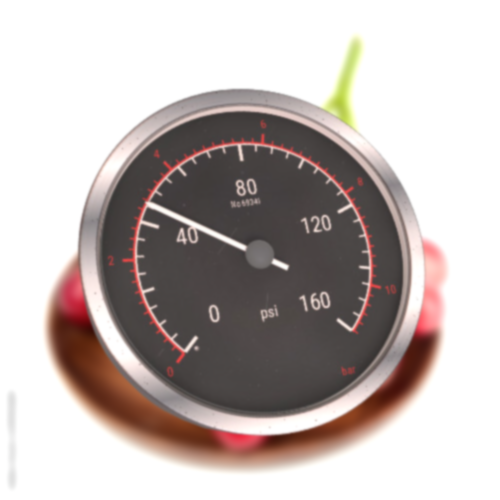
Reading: psi 45
